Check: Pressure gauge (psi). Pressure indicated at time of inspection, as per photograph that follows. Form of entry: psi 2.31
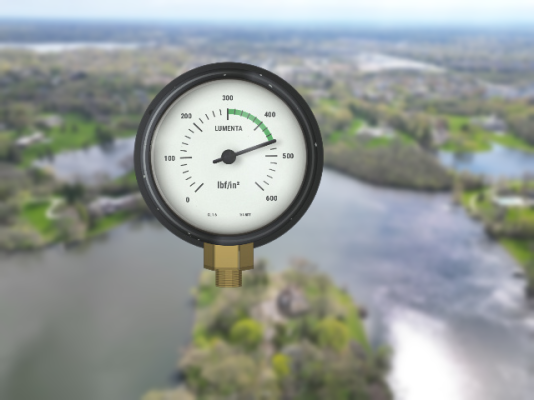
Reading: psi 460
